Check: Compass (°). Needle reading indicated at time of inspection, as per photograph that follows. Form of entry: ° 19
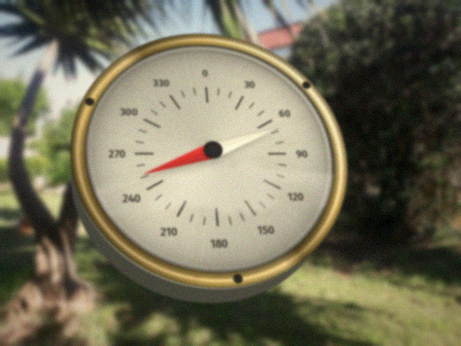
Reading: ° 250
